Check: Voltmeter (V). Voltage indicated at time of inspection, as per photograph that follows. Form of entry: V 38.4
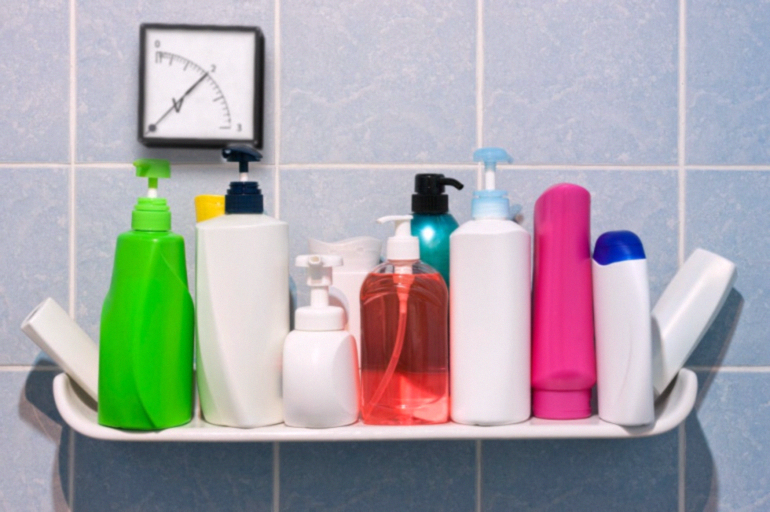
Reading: V 2
